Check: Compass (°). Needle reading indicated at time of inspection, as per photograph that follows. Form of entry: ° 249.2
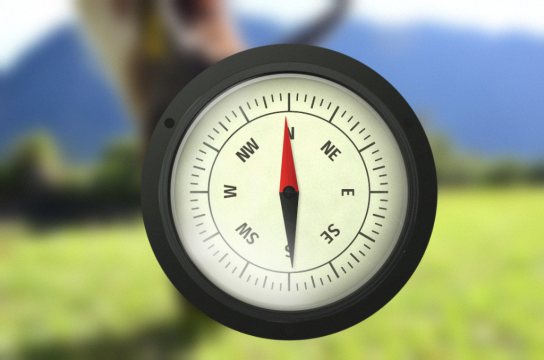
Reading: ° 357.5
